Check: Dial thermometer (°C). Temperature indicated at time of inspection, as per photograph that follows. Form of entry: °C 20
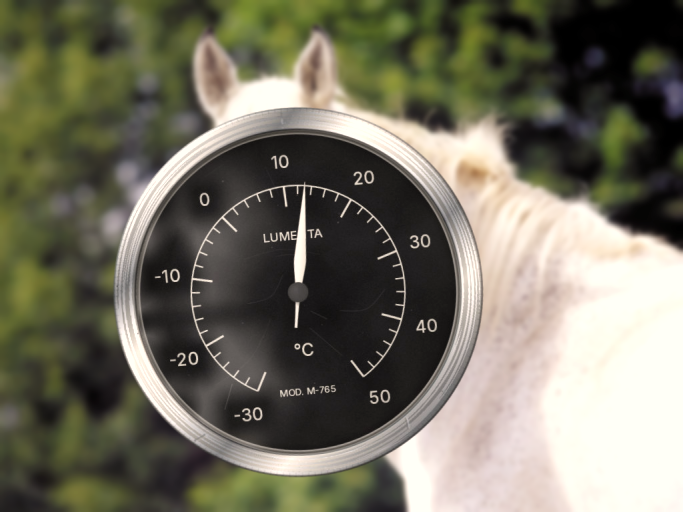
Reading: °C 13
